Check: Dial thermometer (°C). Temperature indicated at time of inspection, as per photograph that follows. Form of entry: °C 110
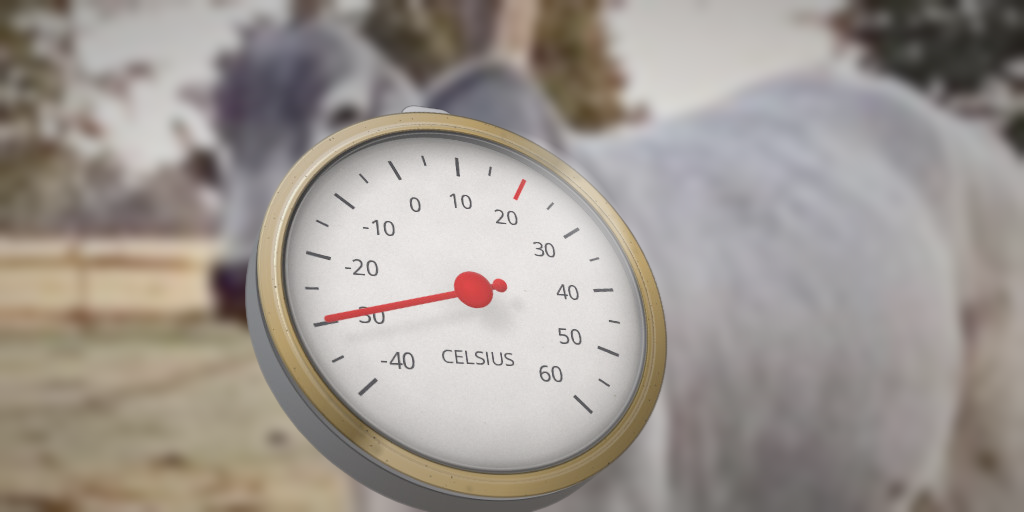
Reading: °C -30
